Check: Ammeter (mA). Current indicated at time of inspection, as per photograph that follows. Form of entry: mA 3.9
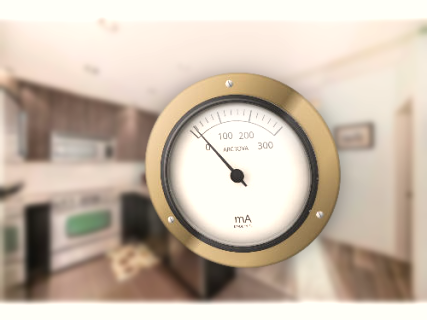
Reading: mA 20
